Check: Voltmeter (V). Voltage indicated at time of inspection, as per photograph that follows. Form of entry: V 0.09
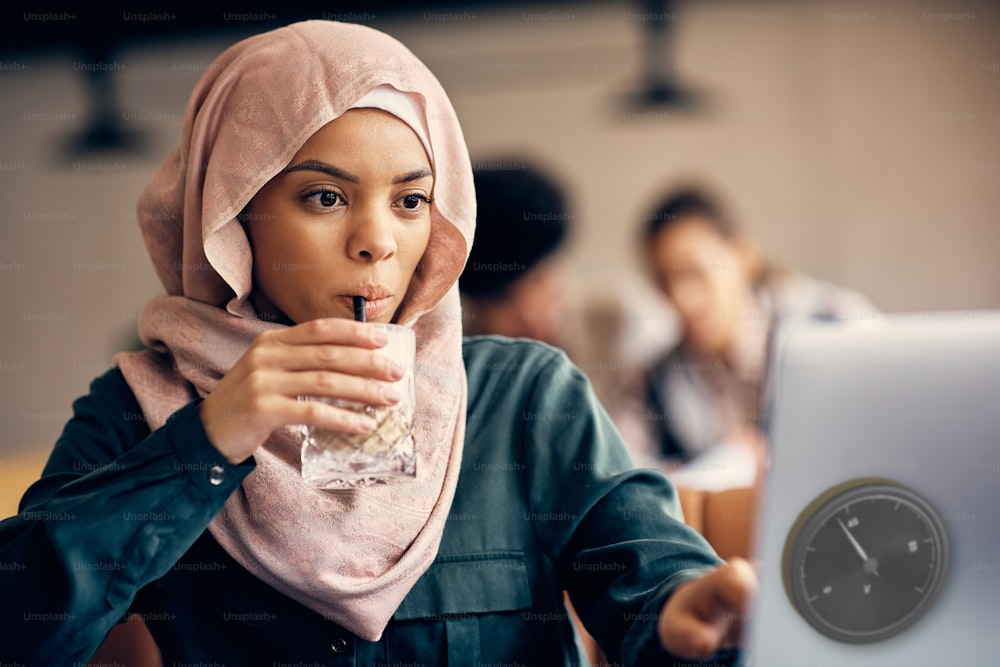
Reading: V 35
